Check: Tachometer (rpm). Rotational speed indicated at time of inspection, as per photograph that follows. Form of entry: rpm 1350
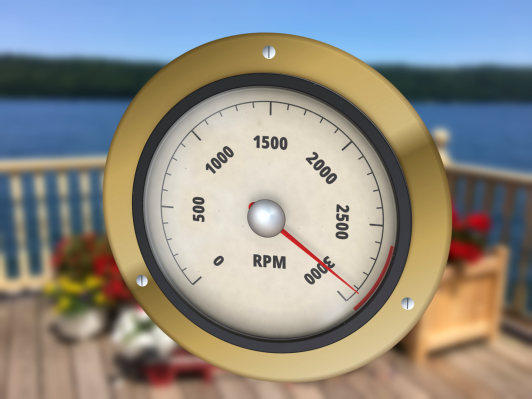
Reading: rpm 2900
